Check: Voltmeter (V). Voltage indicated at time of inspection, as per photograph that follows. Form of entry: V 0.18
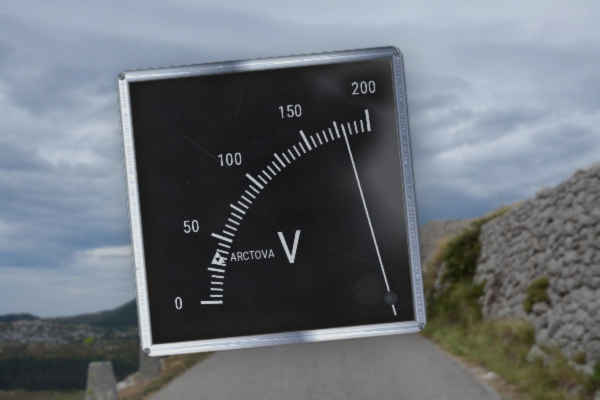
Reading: V 180
